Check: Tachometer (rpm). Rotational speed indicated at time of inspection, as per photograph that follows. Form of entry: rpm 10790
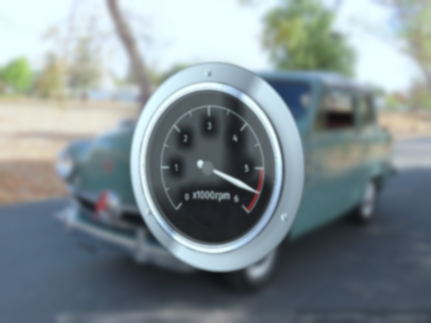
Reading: rpm 5500
